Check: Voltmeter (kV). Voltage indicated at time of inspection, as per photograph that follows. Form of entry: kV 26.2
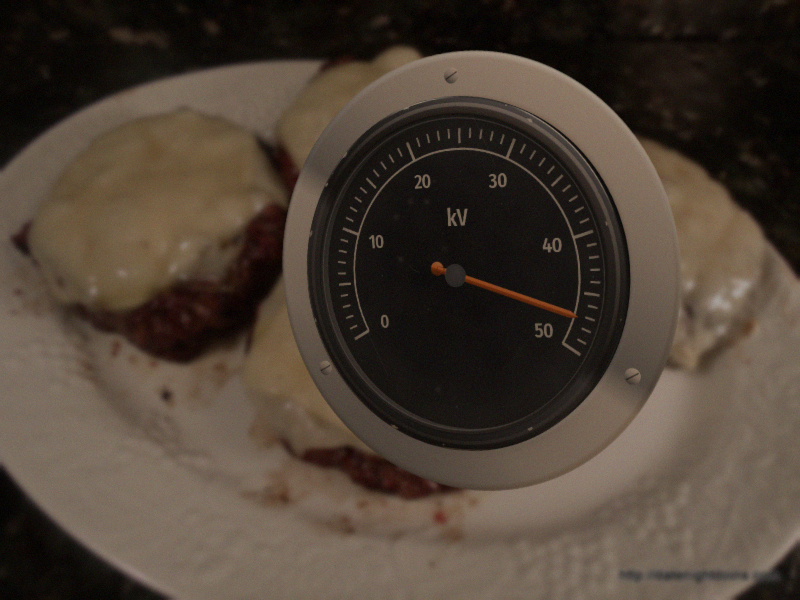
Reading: kV 47
